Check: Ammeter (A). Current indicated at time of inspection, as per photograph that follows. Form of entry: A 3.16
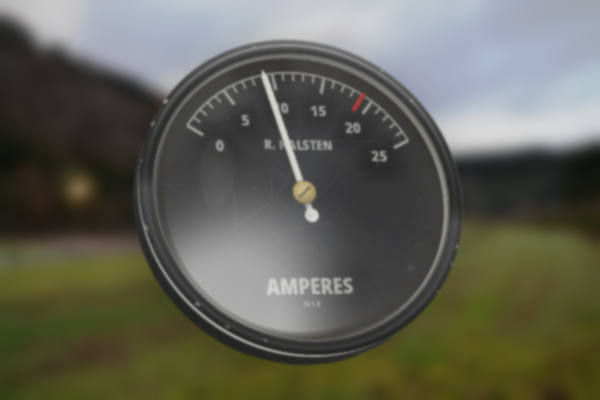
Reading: A 9
